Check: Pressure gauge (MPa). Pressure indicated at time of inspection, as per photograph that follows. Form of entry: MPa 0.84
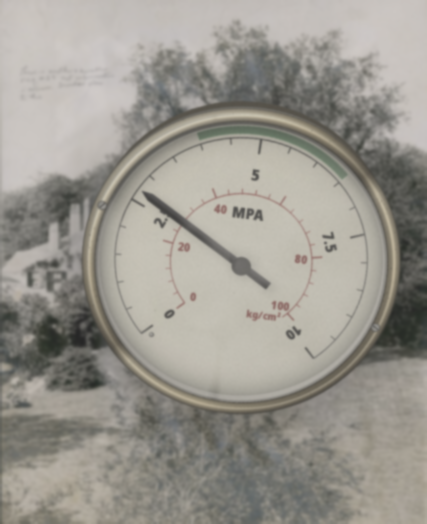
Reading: MPa 2.75
